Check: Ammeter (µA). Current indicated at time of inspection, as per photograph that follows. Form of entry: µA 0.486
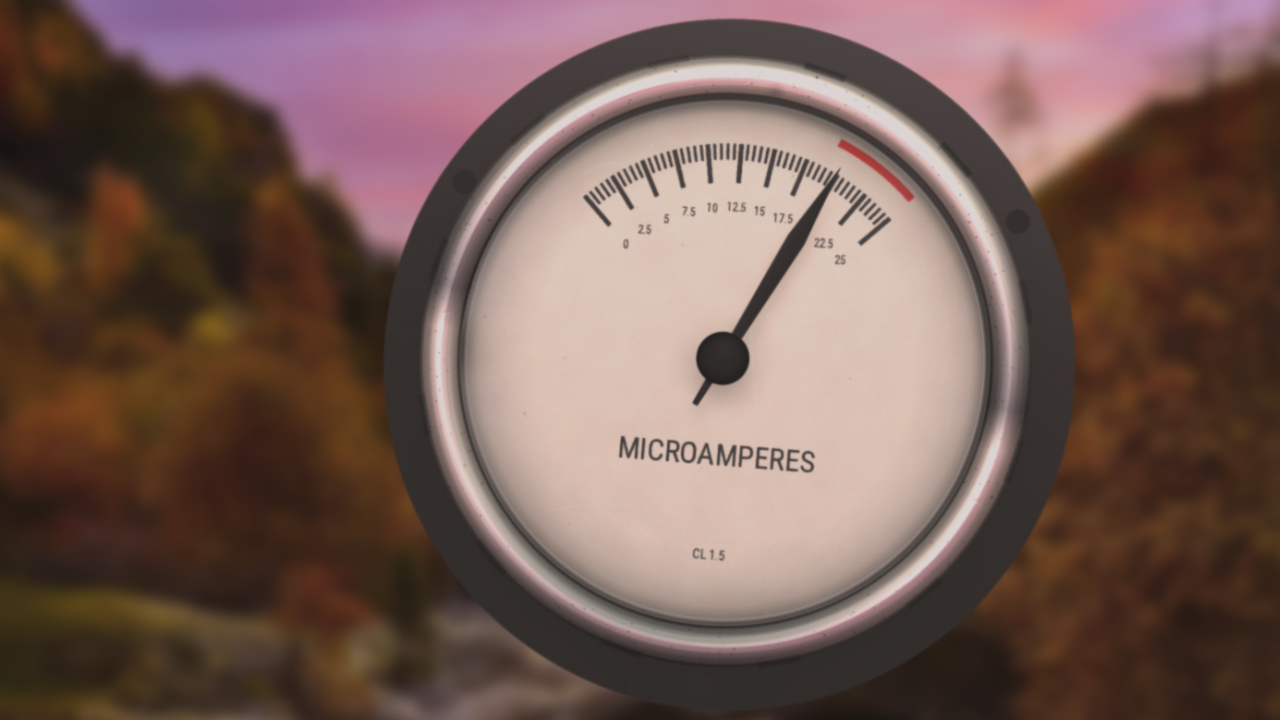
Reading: µA 20
